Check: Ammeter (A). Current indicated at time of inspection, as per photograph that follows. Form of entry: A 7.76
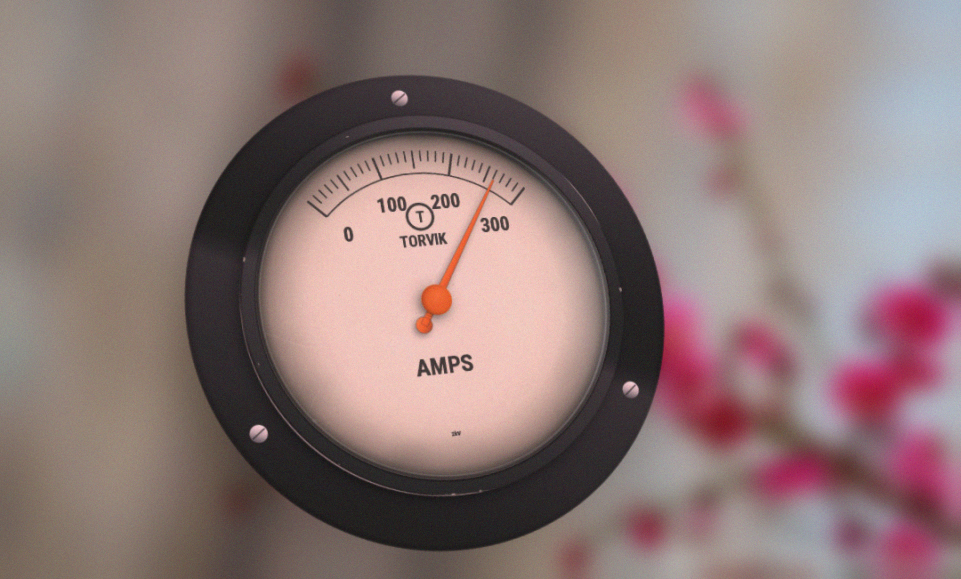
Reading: A 260
